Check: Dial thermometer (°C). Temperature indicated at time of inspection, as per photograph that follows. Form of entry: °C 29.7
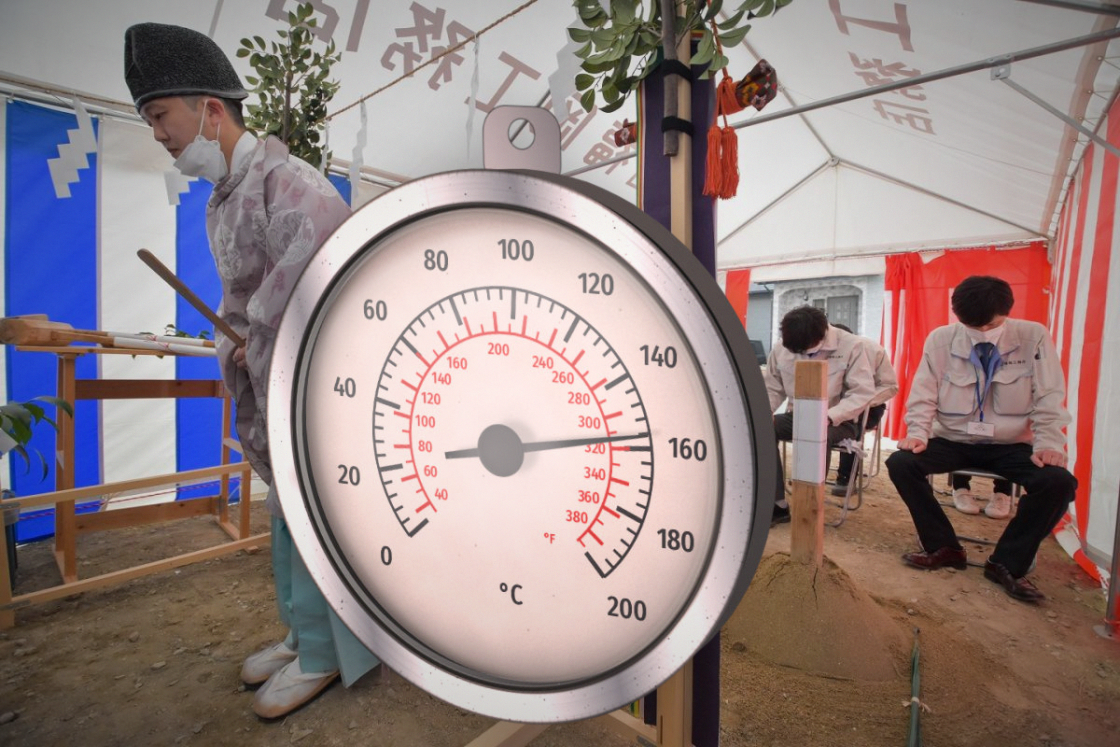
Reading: °C 156
